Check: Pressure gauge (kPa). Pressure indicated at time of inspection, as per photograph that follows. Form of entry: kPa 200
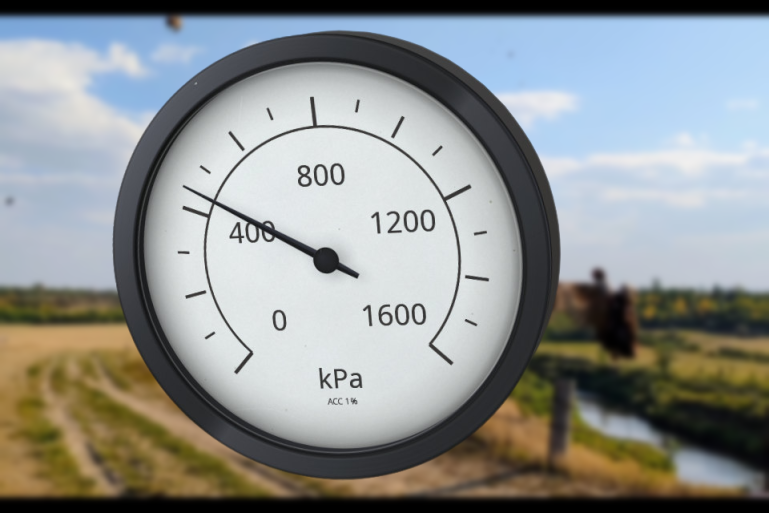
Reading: kPa 450
